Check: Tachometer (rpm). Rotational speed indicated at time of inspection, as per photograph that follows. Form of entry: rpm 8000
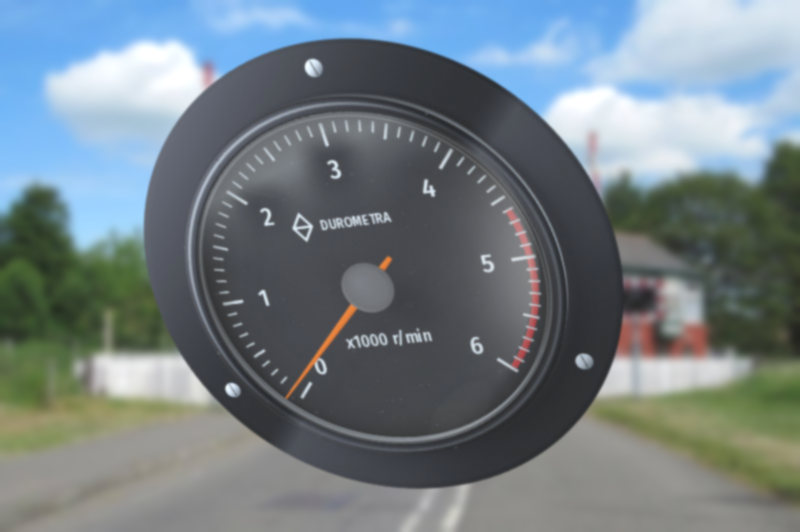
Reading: rpm 100
